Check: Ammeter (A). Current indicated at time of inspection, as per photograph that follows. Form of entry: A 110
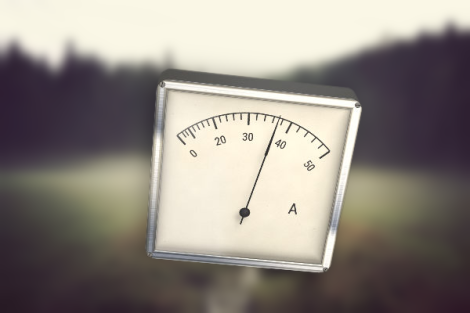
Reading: A 37
